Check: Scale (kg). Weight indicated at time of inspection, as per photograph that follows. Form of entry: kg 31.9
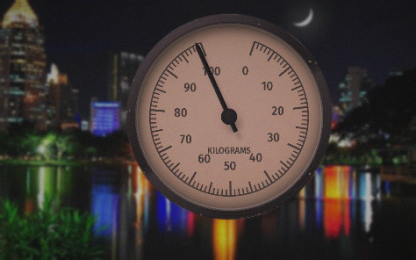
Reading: kg 99
